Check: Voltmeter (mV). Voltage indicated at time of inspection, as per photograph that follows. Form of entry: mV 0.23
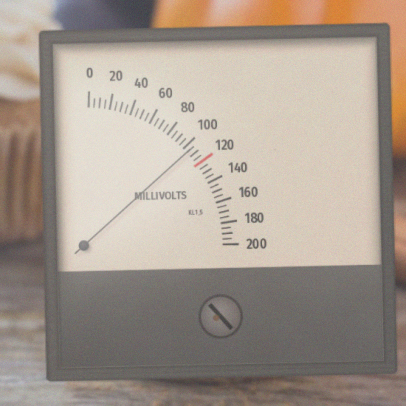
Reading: mV 105
